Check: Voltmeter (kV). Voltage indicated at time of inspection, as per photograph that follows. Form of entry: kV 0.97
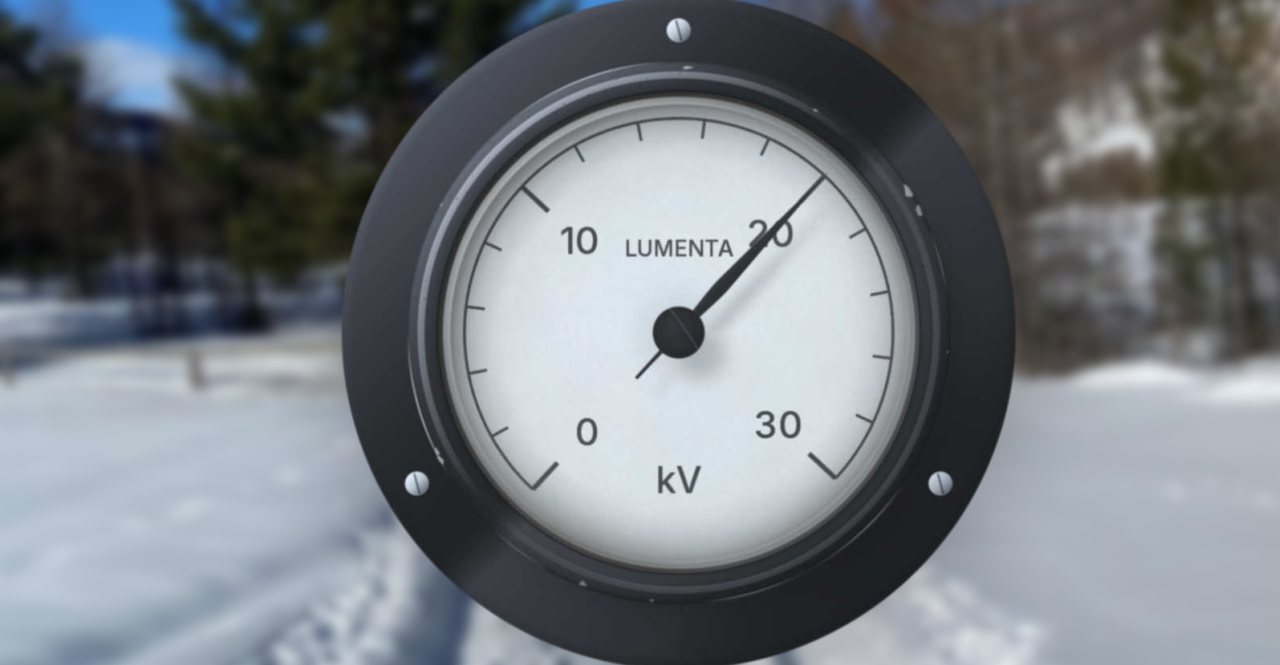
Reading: kV 20
